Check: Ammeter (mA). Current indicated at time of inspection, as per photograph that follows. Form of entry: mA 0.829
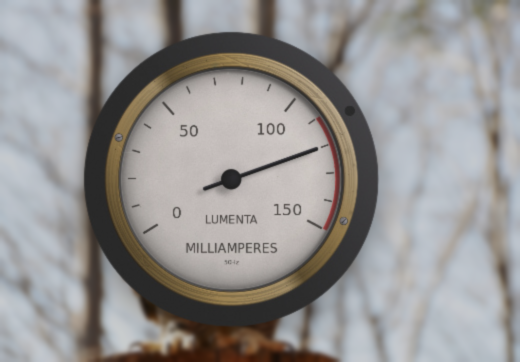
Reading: mA 120
